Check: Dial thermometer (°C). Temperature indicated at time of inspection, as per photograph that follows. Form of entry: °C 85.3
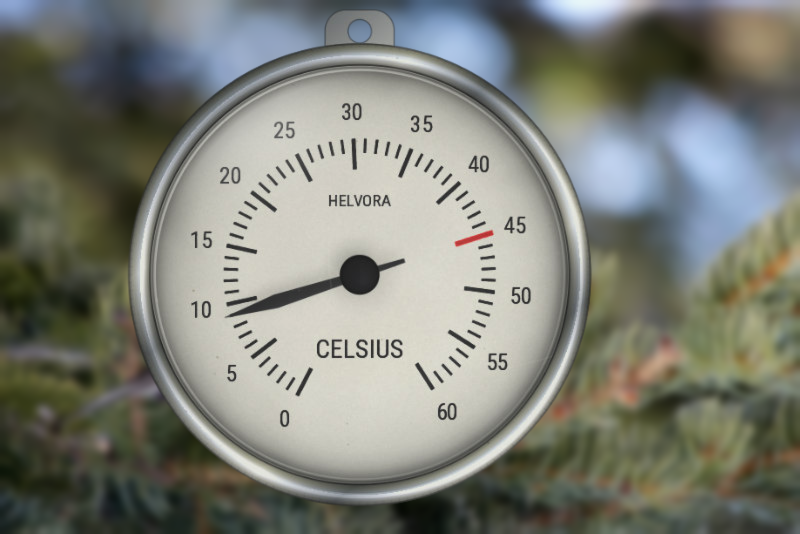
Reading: °C 9
